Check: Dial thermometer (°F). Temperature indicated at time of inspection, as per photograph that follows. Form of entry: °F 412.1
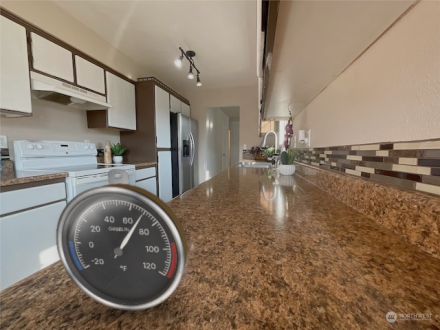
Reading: °F 70
